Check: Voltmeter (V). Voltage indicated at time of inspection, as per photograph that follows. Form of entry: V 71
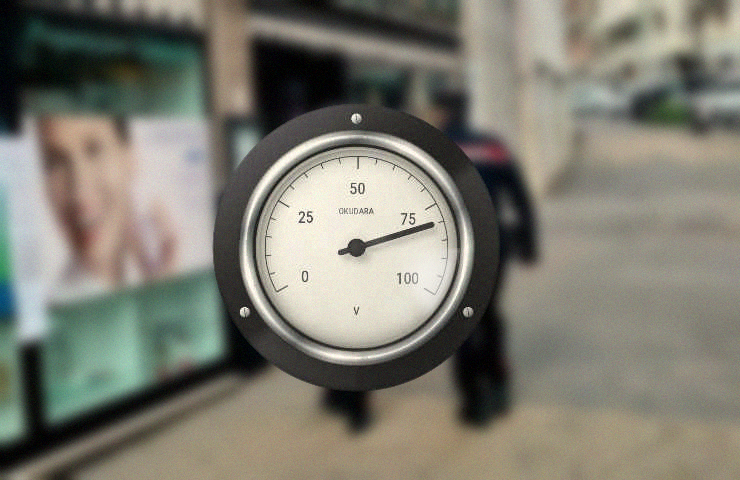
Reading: V 80
